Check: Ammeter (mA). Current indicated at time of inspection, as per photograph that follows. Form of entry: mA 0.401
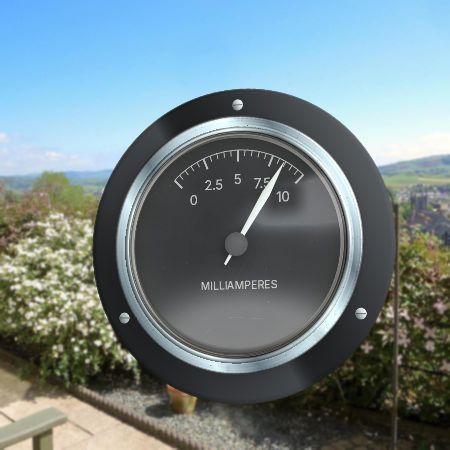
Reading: mA 8.5
